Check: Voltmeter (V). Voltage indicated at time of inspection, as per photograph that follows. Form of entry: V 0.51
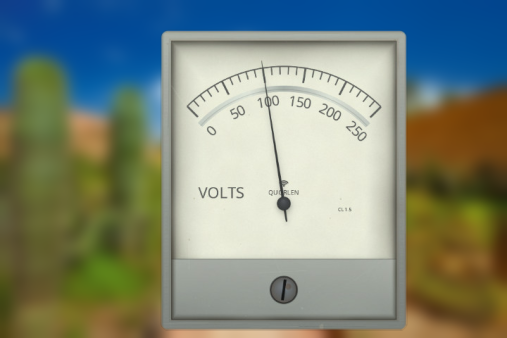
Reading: V 100
